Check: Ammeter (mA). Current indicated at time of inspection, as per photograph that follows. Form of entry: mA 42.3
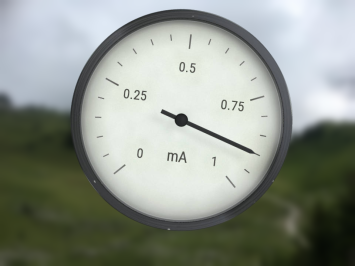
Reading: mA 0.9
